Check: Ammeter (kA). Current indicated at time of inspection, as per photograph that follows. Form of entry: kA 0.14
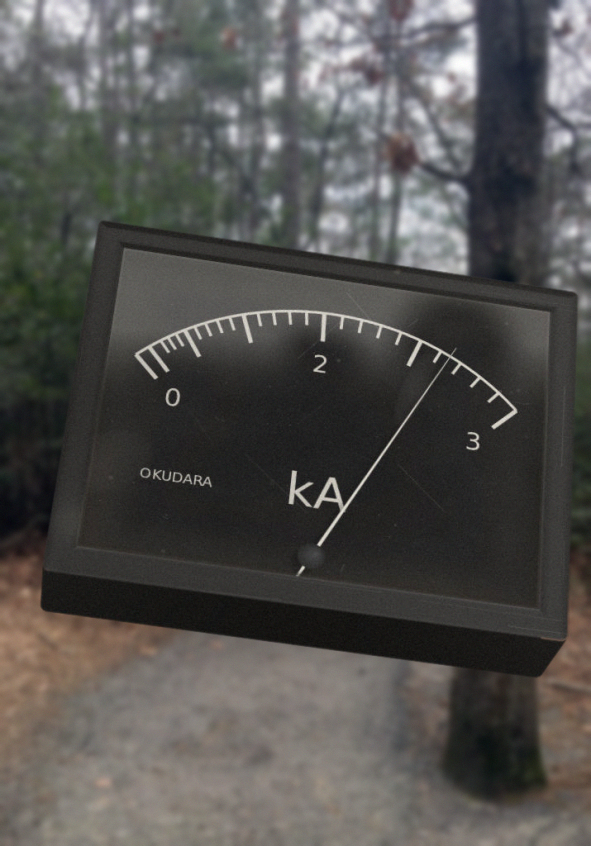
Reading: kA 2.65
